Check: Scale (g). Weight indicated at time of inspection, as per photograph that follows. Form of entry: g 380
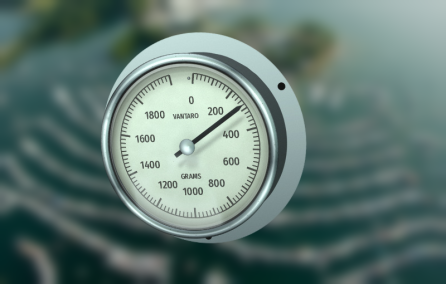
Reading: g 280
